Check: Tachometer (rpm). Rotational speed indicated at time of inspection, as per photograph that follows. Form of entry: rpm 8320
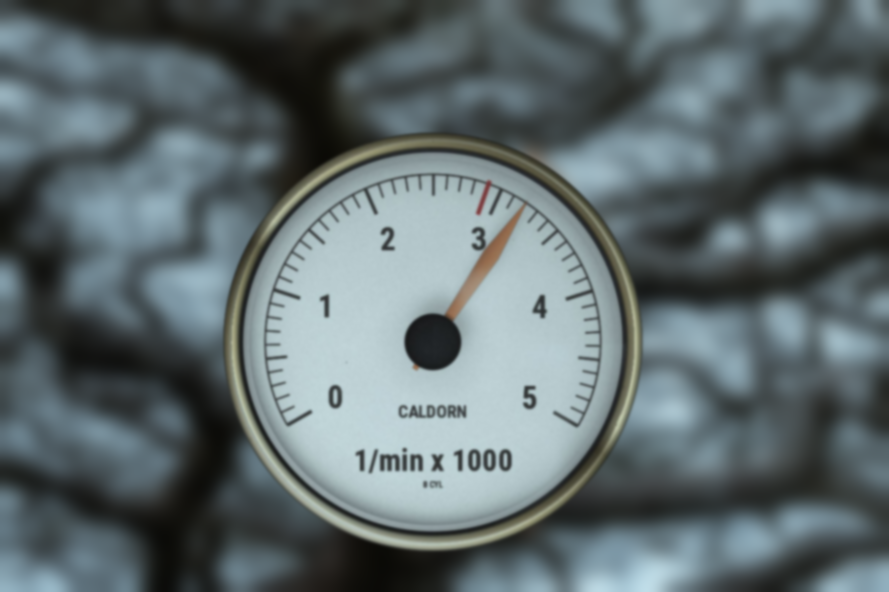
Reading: rpm 3200
